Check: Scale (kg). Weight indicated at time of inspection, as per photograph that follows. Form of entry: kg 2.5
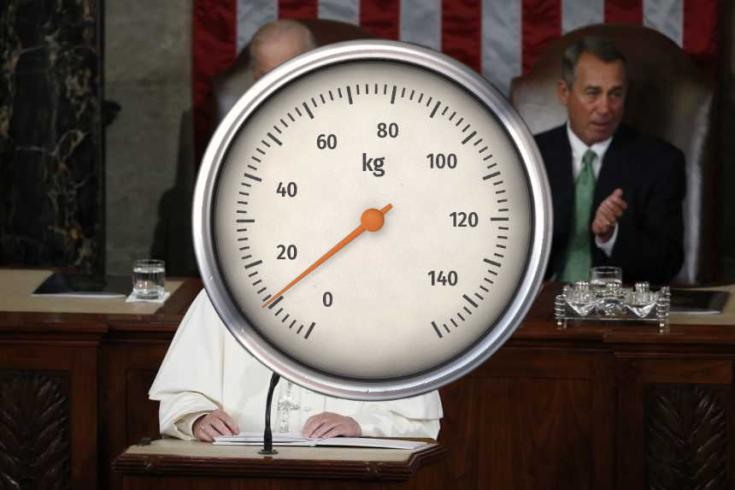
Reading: kg 11
